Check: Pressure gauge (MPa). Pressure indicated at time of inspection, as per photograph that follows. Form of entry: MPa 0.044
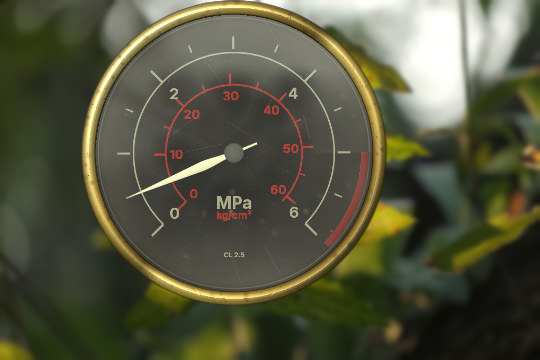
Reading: MPa 0.5
